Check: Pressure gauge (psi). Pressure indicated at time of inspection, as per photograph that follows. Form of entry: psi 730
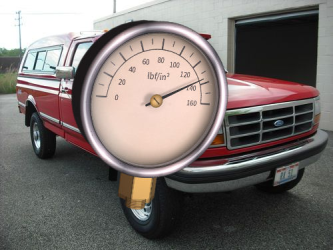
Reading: psi 135
